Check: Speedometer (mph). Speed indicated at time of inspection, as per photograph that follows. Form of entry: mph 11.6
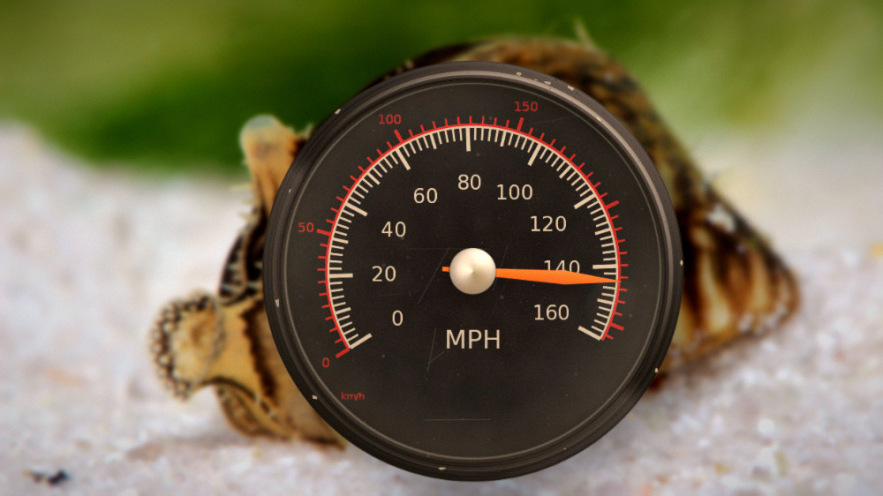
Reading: mph 144
